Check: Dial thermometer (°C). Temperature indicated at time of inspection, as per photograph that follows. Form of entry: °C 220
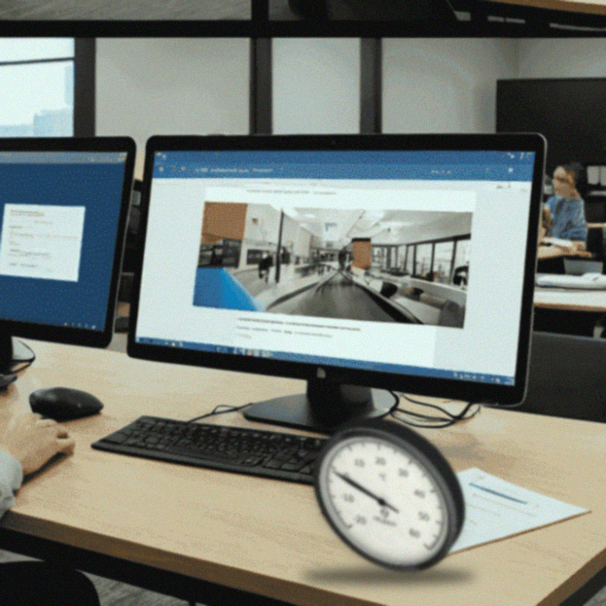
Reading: °C 0
